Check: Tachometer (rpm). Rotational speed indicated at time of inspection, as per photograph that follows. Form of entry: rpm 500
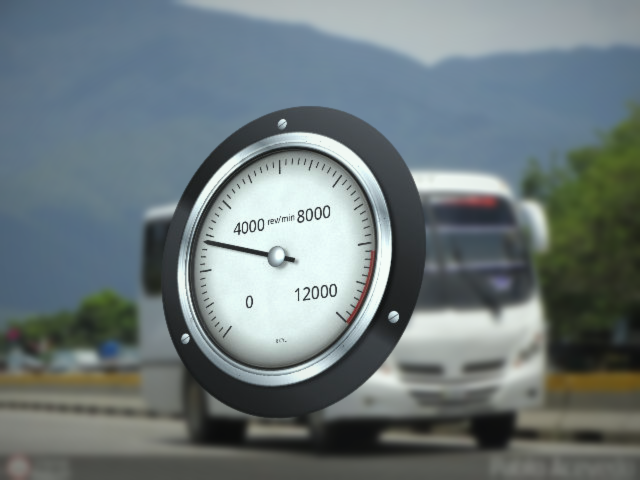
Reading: rpm 2800
